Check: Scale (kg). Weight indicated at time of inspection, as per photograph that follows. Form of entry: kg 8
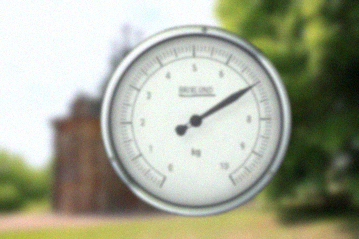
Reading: kg 7
